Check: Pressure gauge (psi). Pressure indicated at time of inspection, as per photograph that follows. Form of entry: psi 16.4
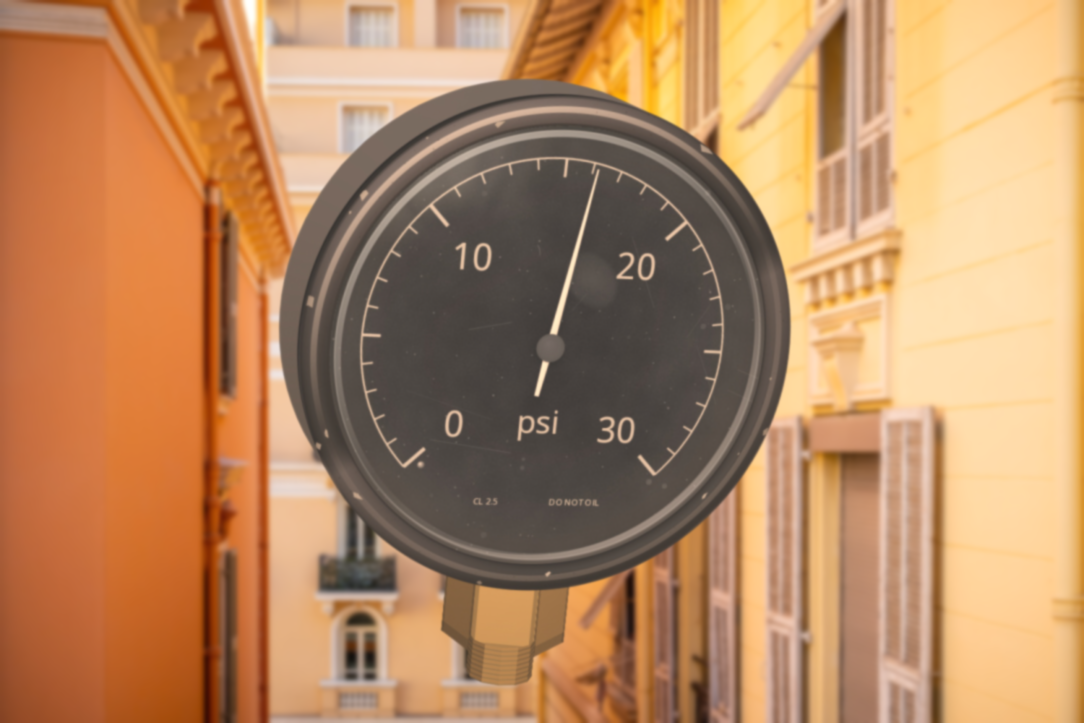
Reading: psi 16
